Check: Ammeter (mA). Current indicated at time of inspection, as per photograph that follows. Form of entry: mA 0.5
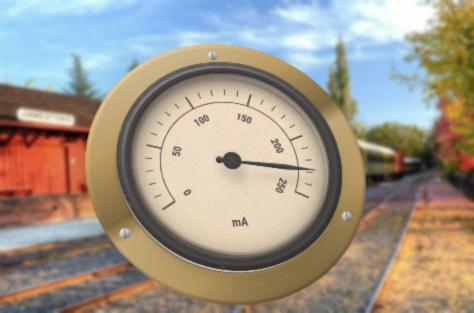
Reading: mA 230
